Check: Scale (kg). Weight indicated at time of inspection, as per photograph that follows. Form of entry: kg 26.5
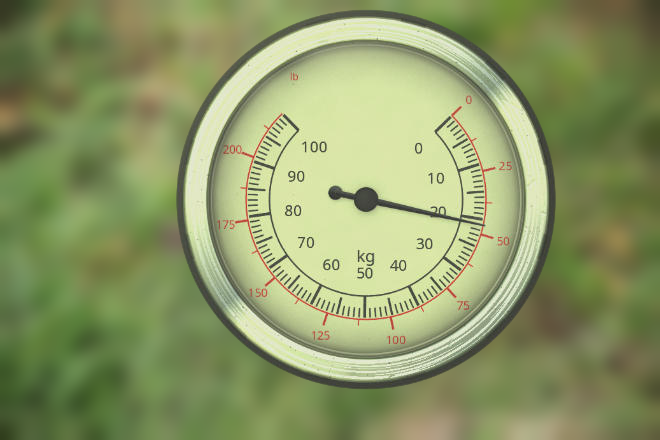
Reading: kg 21
